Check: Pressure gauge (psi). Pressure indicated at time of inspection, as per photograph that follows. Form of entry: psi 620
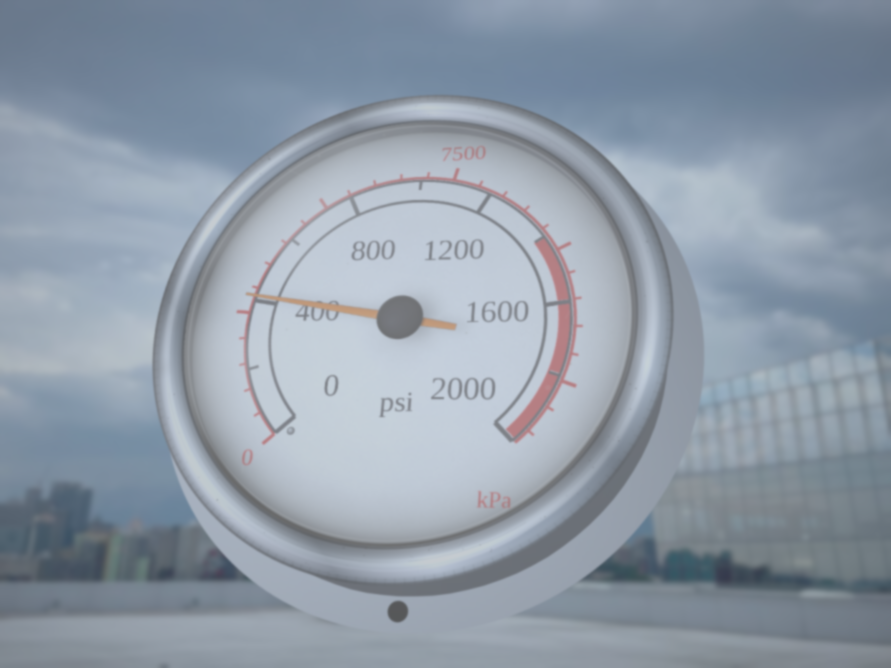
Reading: psi 400
